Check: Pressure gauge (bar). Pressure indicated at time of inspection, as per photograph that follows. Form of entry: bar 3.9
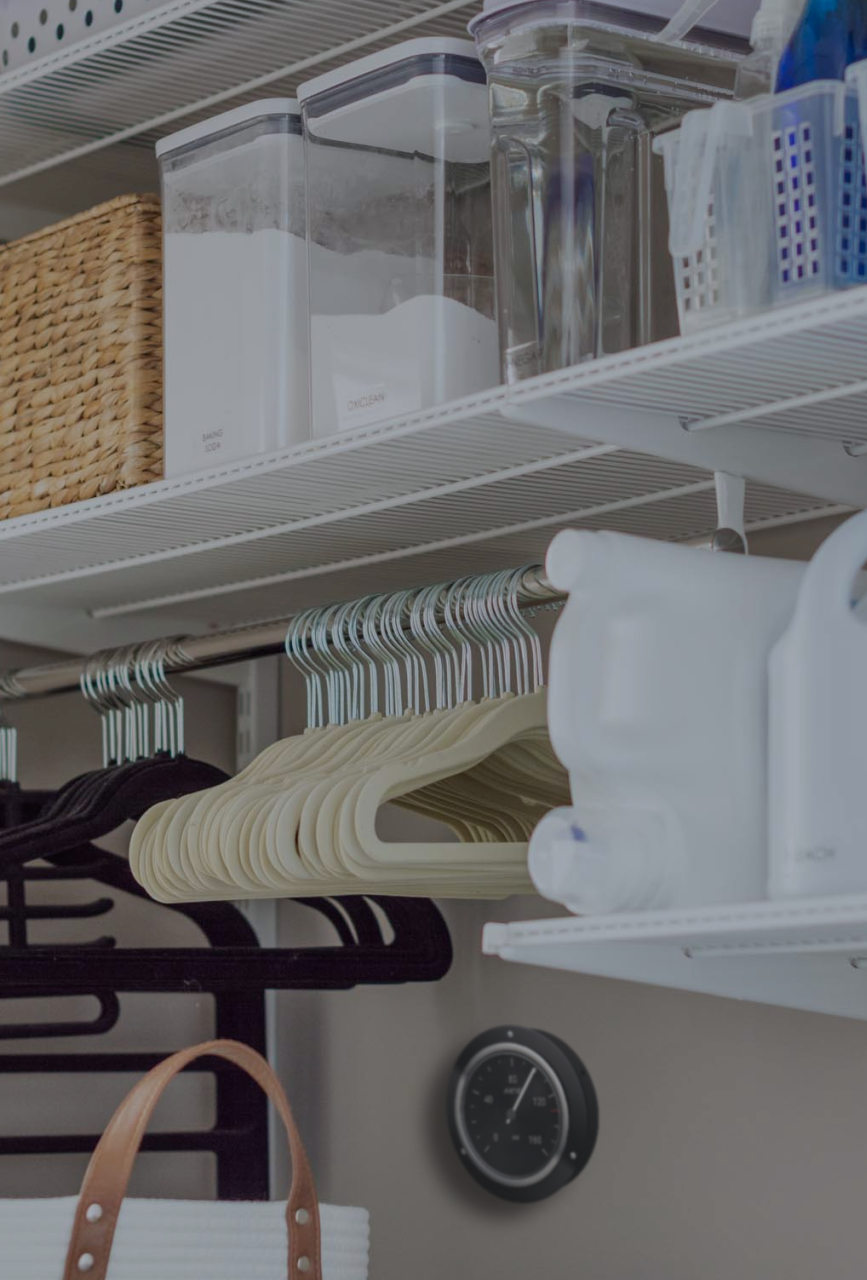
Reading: bar 100
